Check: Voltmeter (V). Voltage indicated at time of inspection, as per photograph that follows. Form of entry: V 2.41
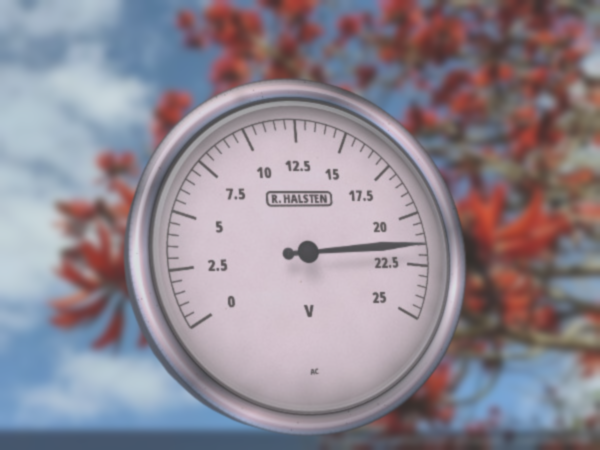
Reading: V 21.5
